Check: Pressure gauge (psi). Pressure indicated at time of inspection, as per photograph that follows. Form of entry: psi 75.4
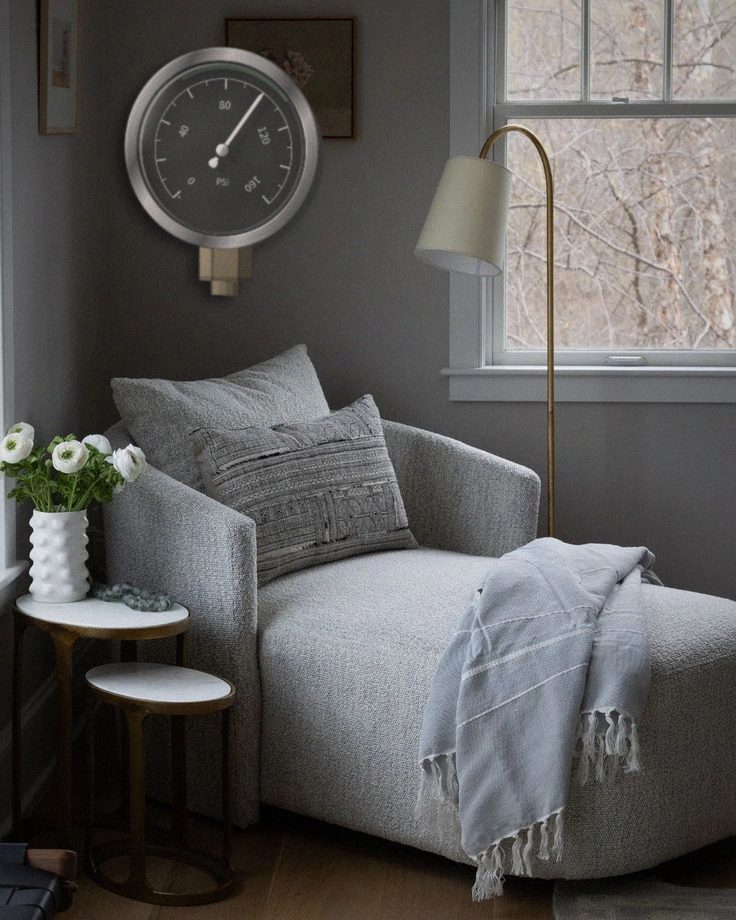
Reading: psi 100
